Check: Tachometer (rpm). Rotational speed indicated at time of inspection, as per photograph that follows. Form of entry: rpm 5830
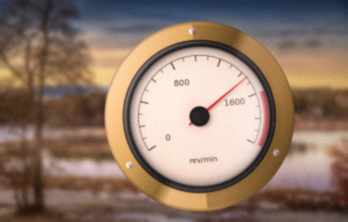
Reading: rpm 1450
